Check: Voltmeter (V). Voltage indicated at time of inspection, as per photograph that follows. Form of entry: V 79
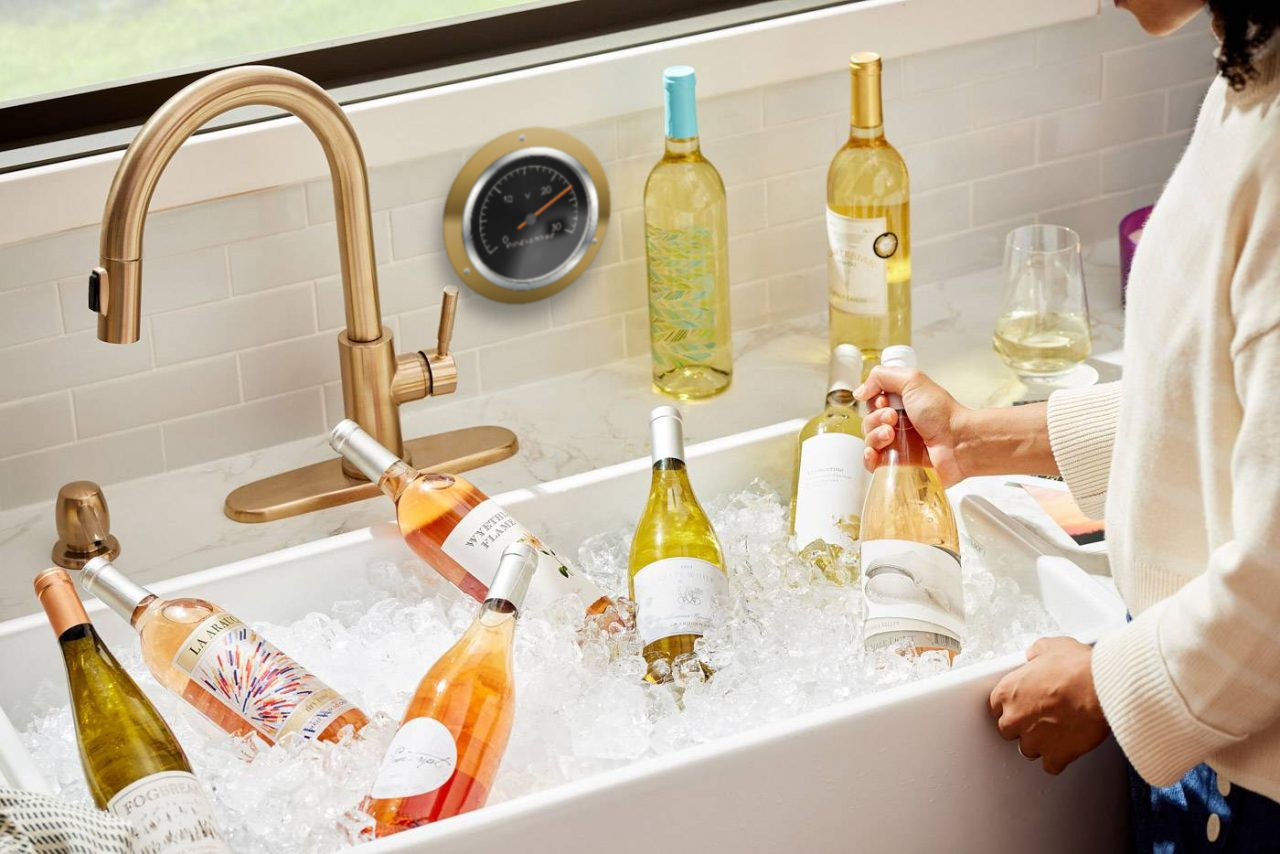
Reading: V 23
